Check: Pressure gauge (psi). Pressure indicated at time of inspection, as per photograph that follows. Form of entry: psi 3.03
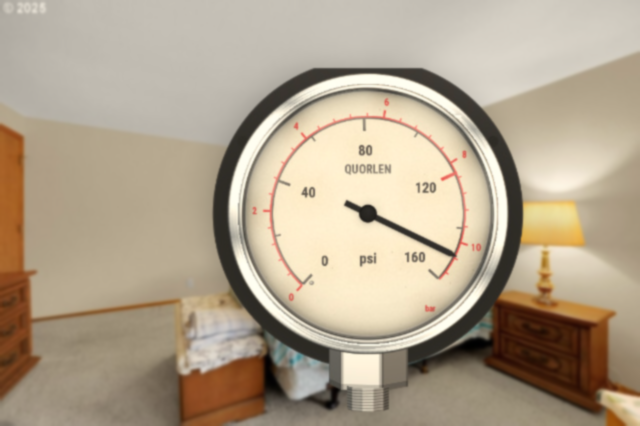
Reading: psi 150
